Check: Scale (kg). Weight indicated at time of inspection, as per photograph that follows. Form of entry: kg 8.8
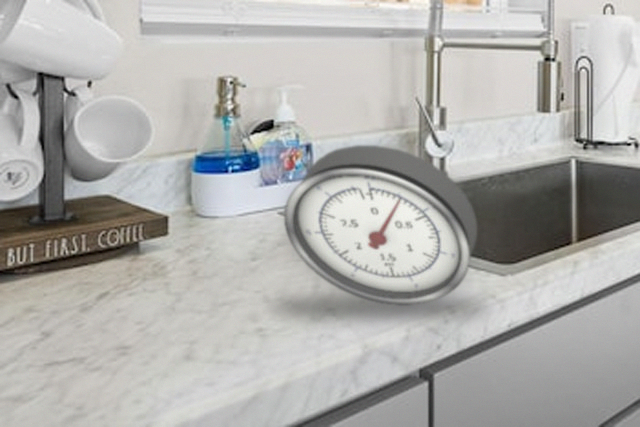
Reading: kg 0.25
